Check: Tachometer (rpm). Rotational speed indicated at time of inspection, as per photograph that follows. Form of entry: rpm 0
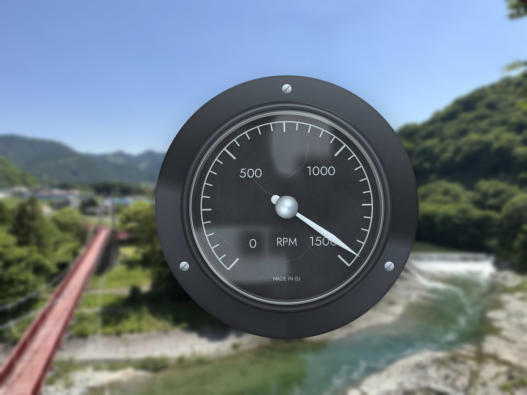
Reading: rpm 1450
